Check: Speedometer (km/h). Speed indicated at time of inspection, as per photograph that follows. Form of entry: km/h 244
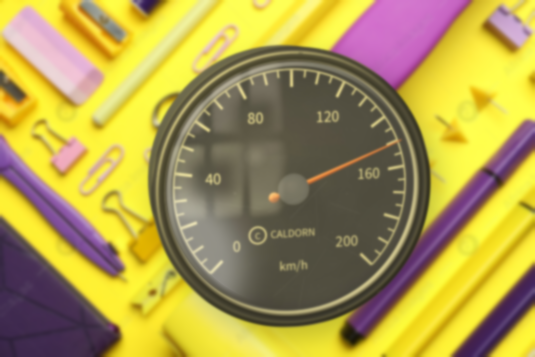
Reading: km/h 150
